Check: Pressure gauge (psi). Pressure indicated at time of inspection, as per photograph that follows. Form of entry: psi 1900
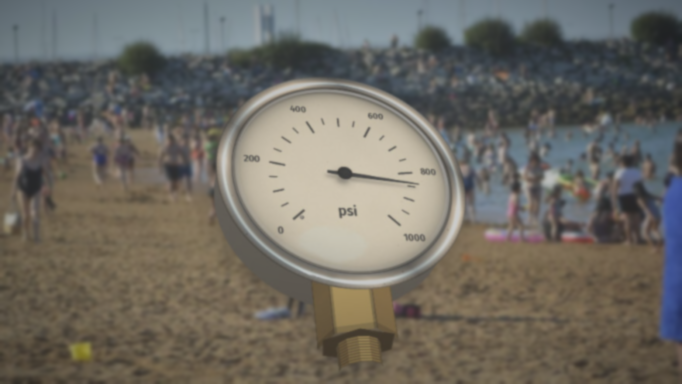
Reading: psi 850
